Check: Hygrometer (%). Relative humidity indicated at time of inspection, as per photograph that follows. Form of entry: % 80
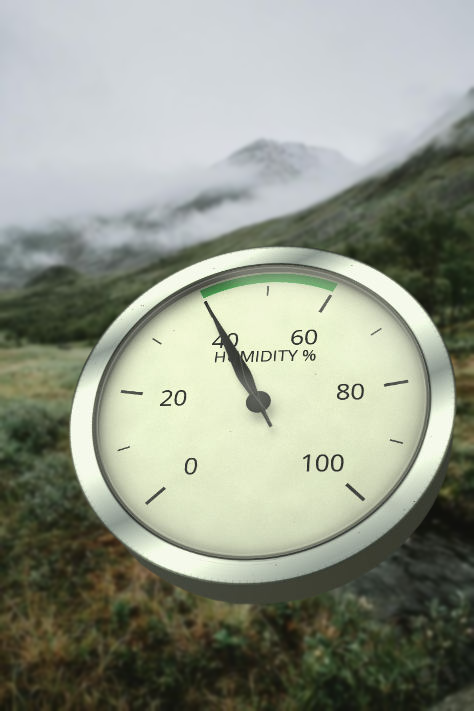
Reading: % 40
